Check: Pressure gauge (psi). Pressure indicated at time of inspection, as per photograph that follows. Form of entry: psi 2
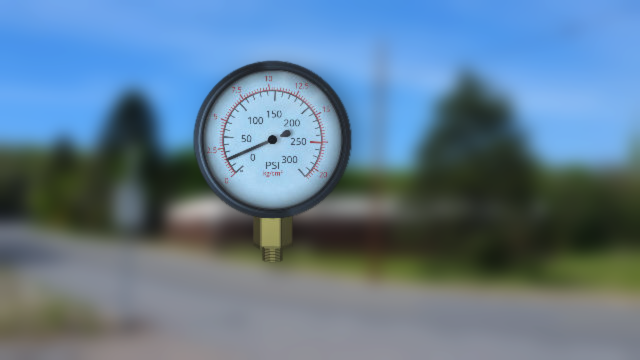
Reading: psi 20
